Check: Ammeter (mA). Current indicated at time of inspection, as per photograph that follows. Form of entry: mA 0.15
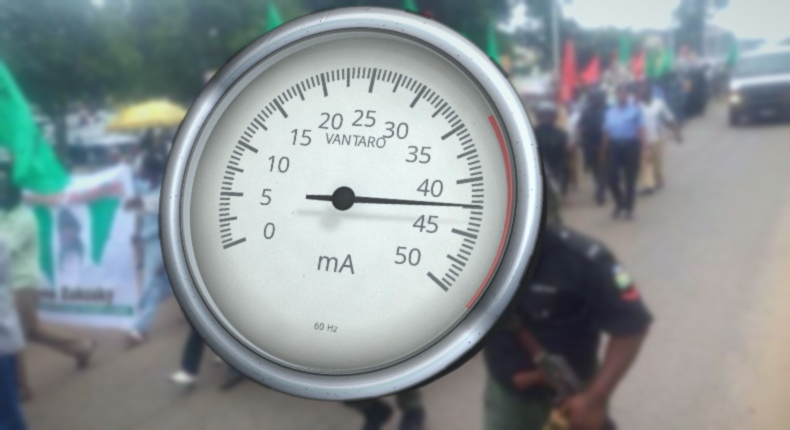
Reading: mA 42.5
